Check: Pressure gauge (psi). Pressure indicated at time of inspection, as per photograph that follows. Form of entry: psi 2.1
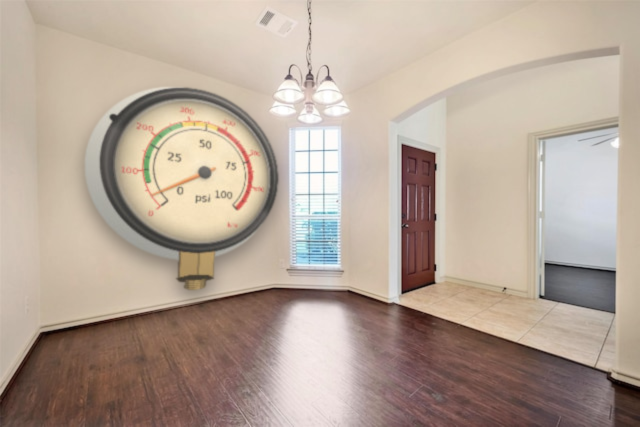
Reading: psi 5
